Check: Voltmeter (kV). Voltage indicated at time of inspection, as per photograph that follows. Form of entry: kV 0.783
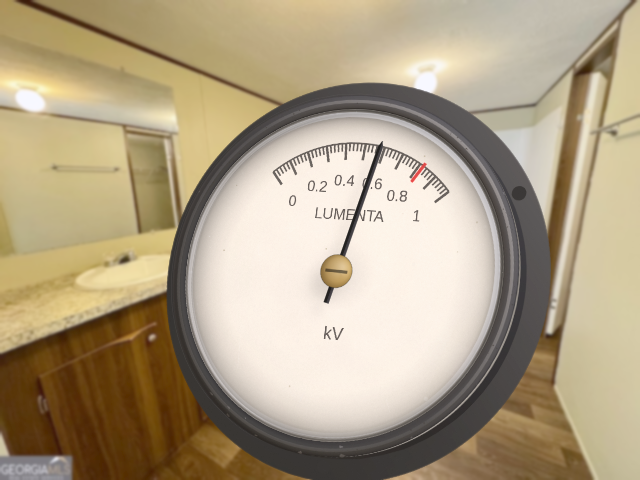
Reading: kV 0.6
